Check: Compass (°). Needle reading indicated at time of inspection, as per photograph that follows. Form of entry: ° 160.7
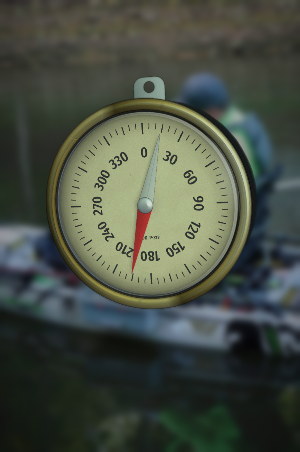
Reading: ° 195
